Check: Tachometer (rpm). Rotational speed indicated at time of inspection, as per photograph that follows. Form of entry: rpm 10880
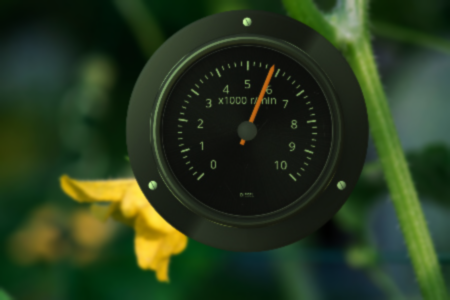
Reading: rpm 5800
